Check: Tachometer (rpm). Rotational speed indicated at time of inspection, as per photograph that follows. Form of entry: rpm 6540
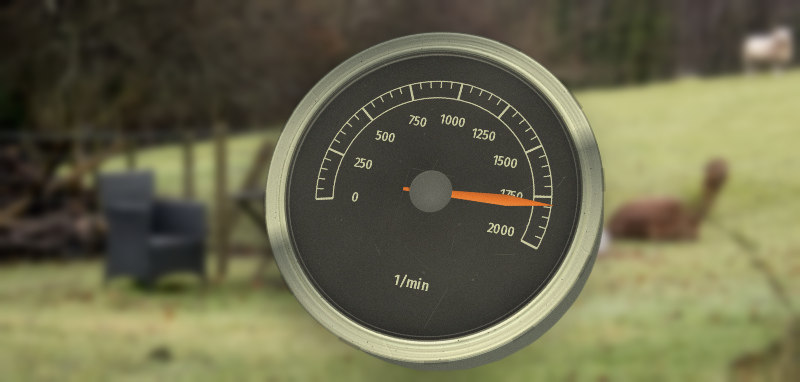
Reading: rpm 1800
